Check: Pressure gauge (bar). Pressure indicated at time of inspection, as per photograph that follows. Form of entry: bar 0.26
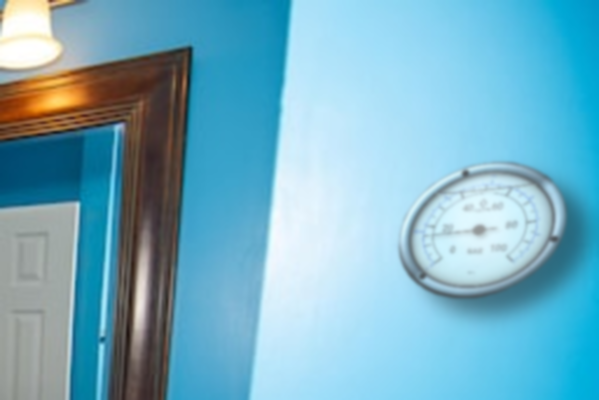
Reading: bar 15
